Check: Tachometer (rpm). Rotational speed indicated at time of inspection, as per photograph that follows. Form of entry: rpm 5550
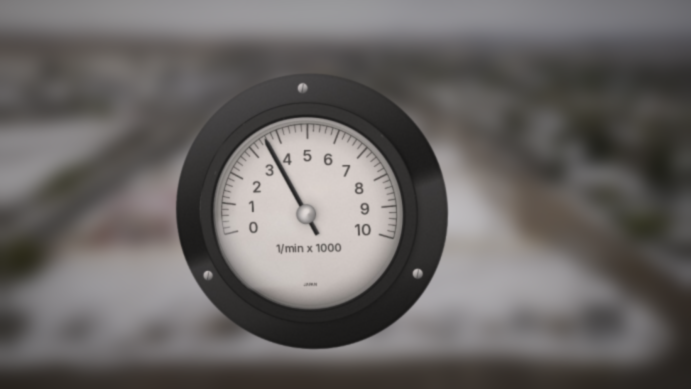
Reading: rpm 3600
